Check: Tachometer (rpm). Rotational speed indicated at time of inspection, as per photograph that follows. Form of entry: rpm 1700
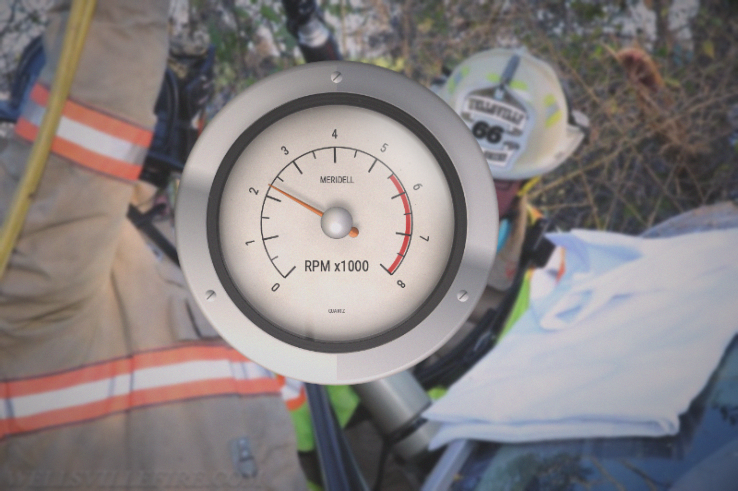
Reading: rpm 2250
